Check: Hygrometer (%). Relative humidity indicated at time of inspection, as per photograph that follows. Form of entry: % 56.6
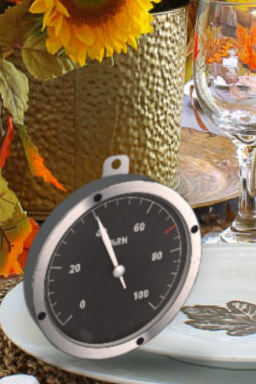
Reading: % 40
